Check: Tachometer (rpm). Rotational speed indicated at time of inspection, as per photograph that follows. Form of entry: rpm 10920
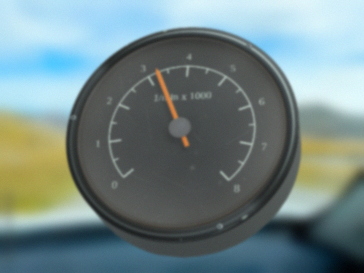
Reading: rpm 3250
